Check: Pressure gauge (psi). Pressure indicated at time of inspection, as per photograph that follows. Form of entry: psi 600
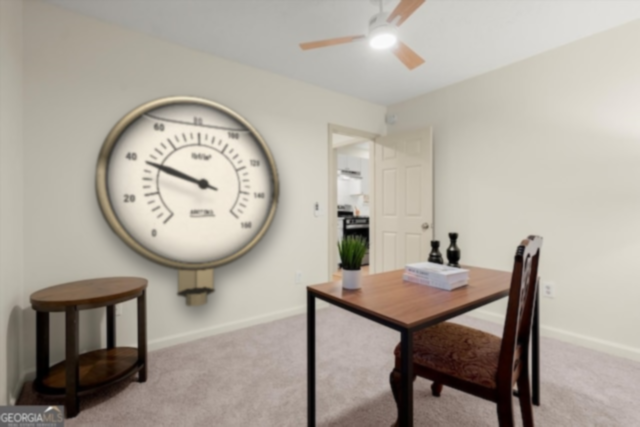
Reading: psi 40
